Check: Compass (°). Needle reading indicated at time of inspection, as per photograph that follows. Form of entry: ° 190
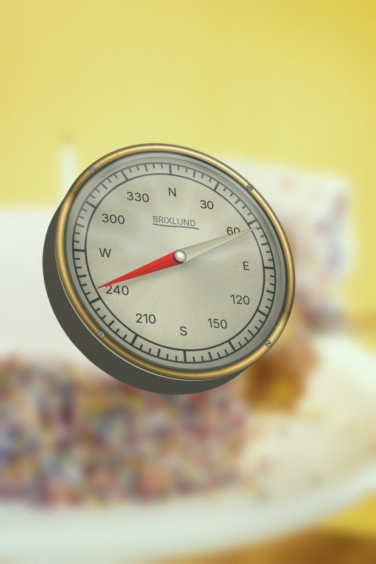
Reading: ° 245
